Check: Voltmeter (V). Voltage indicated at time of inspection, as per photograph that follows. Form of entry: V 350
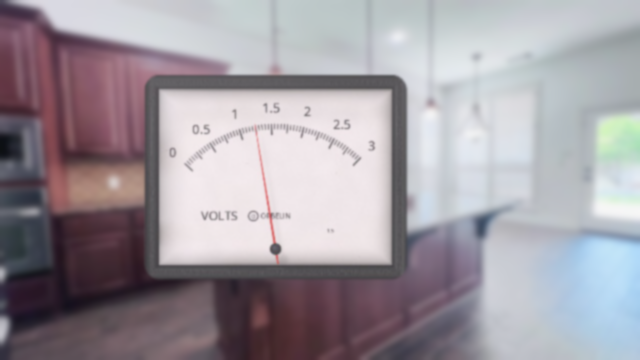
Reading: V 1.25
